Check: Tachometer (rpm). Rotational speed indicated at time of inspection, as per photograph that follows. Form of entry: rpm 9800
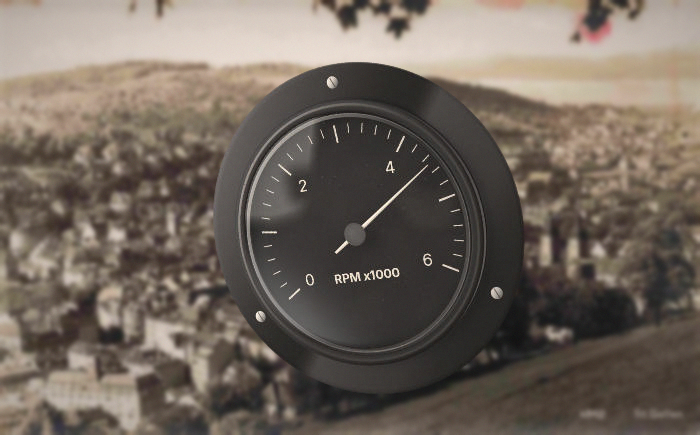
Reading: rpm 4500
